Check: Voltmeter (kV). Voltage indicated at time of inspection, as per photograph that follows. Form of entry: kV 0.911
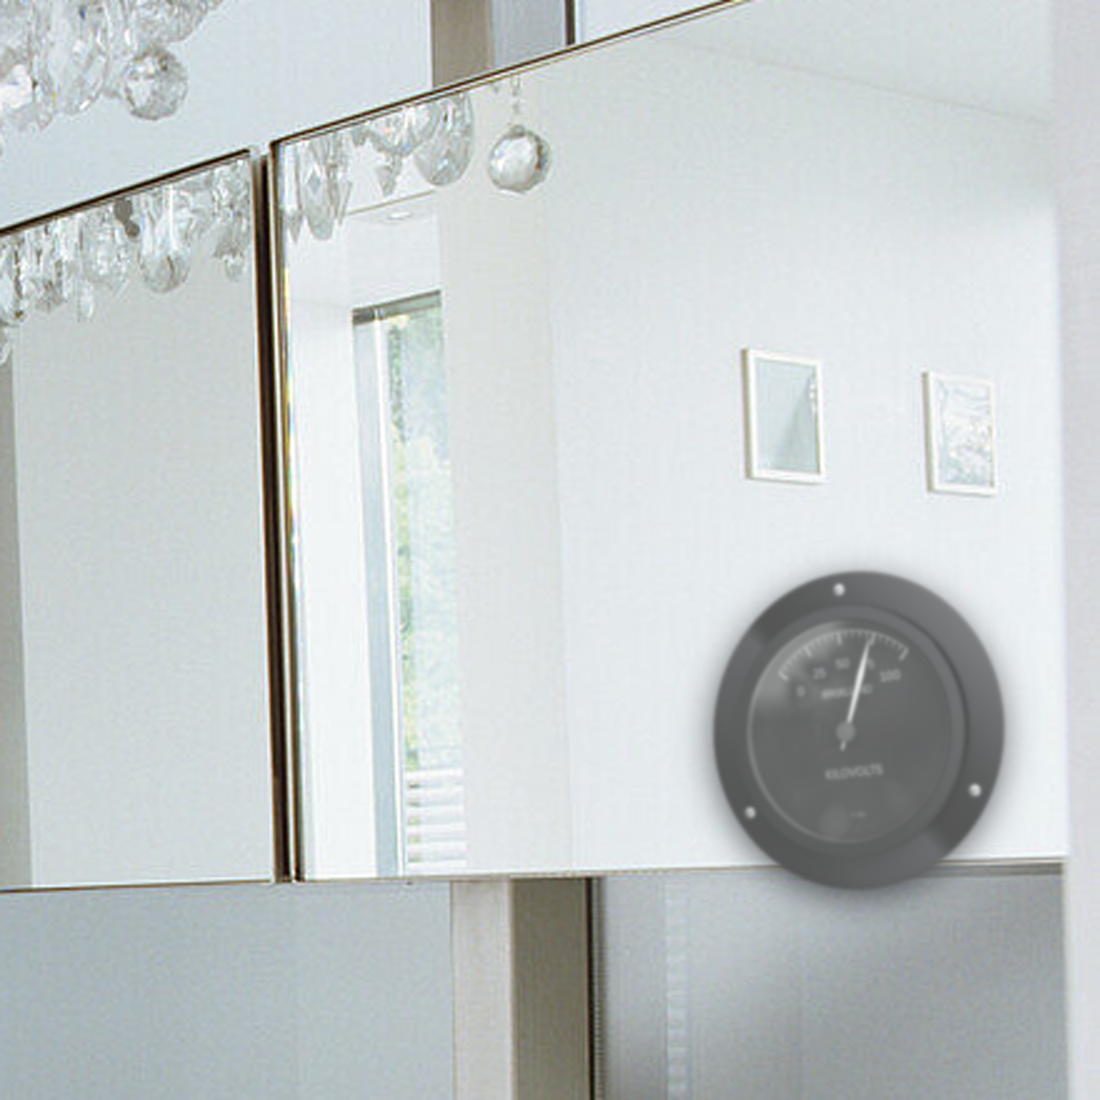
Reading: kV 75
